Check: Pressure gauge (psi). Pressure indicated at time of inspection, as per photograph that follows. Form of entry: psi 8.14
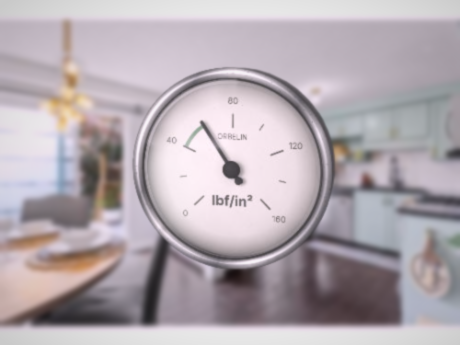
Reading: psi 60
